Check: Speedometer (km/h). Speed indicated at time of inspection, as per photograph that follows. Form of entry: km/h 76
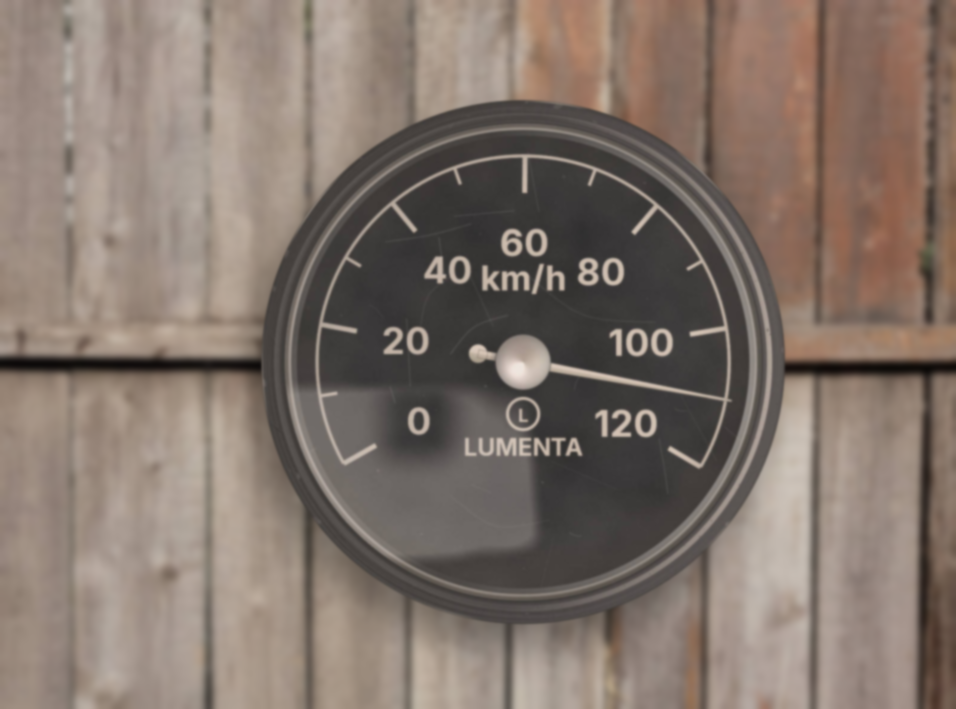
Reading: km/h 110
